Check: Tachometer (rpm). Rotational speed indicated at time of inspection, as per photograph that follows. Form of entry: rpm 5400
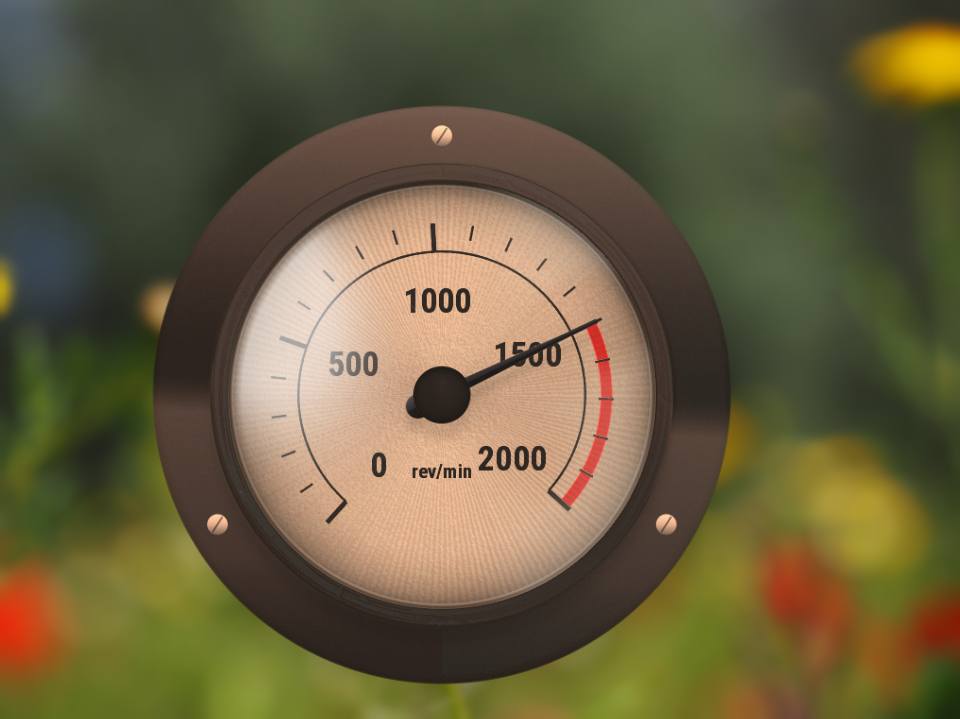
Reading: rpm 1500
